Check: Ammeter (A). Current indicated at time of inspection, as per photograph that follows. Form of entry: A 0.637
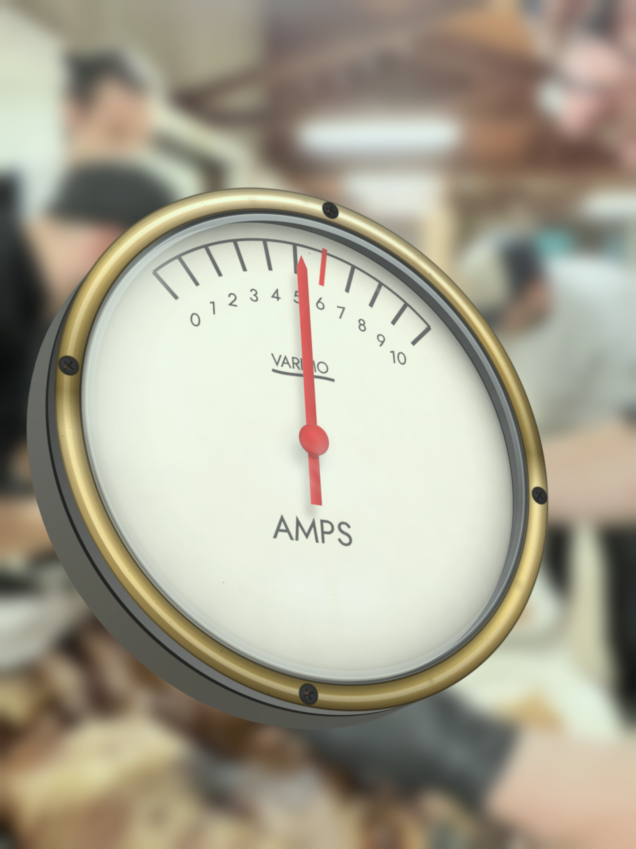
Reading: A 5
